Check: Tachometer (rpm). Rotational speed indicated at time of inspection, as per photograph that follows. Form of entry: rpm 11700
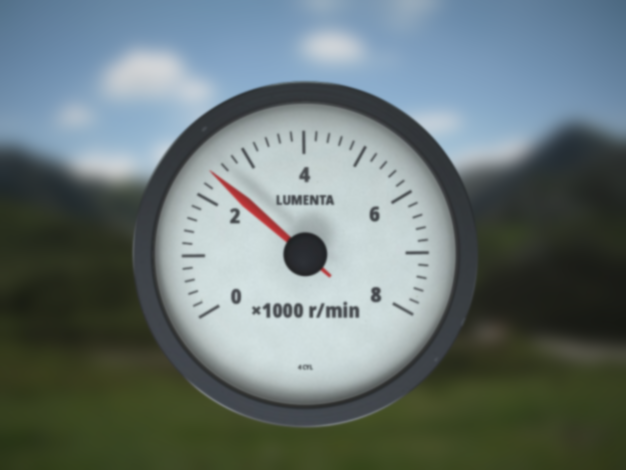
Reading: rpm 2400
